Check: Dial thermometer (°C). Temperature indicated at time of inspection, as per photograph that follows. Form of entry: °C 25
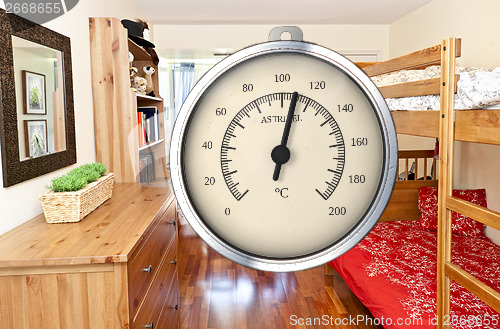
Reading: °C 110
